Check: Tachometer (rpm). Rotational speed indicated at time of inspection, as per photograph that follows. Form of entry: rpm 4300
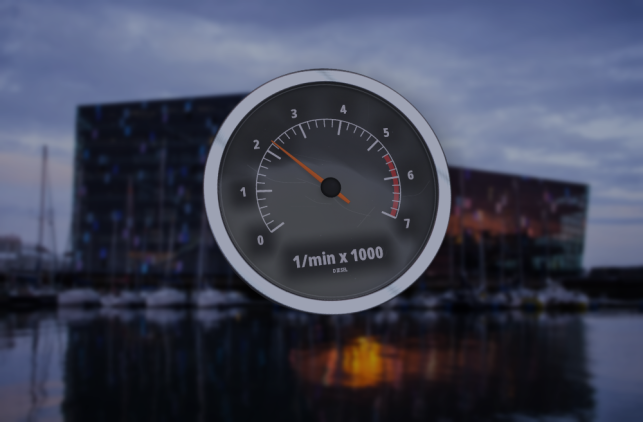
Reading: rpm 2200
